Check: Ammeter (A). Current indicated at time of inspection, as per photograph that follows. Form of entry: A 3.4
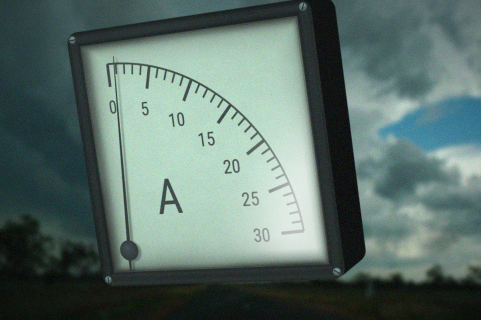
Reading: A 1
